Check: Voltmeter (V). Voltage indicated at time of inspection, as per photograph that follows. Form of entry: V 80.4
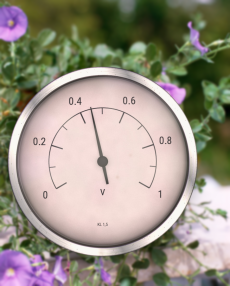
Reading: V 0.45
